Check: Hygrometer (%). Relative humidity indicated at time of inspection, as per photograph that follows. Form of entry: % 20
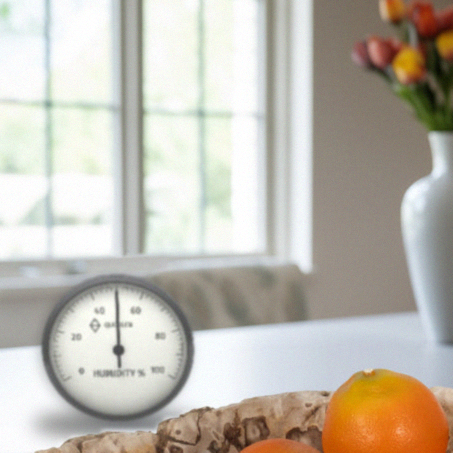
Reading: % 50
